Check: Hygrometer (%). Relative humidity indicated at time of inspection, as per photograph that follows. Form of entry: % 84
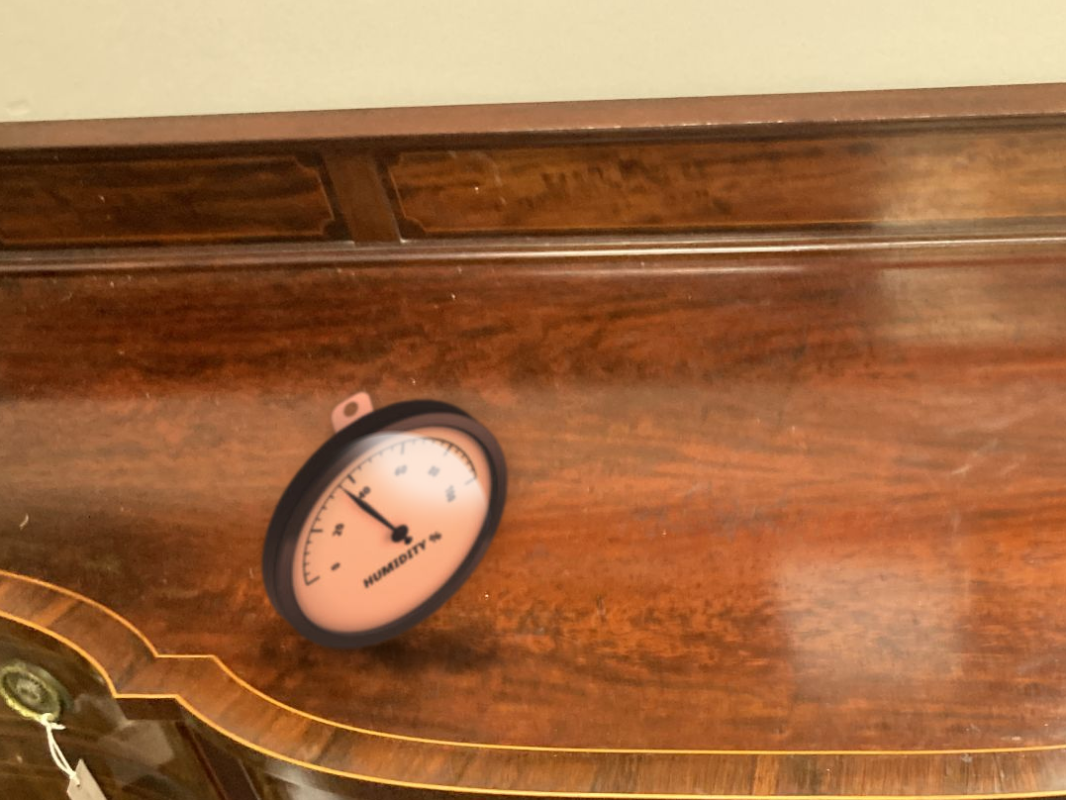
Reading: % 36
